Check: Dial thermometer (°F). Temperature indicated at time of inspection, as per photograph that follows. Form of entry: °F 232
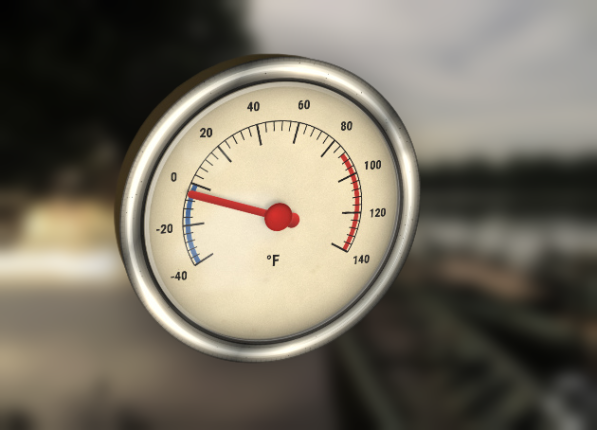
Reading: °F -4
